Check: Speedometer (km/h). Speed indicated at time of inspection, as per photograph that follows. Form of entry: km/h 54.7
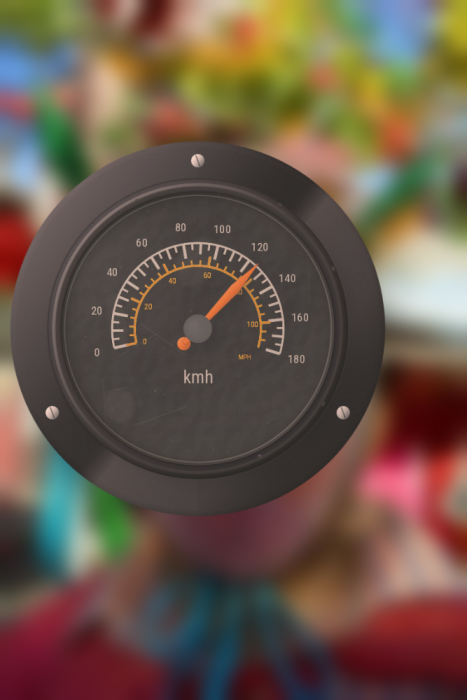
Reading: km/h 125
